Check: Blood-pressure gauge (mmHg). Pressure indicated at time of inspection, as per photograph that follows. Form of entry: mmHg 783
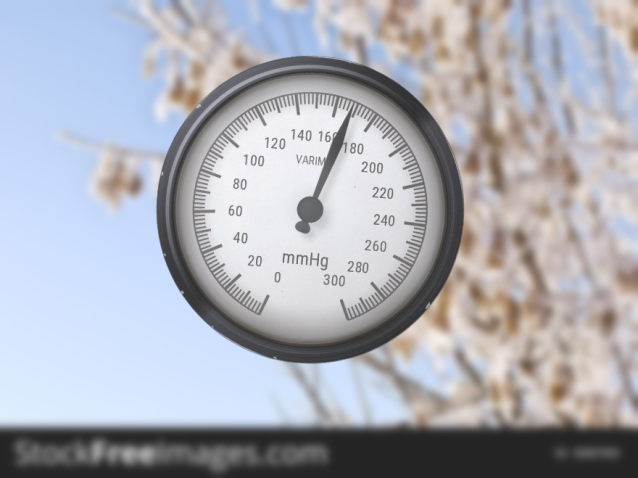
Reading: mmHg 168
